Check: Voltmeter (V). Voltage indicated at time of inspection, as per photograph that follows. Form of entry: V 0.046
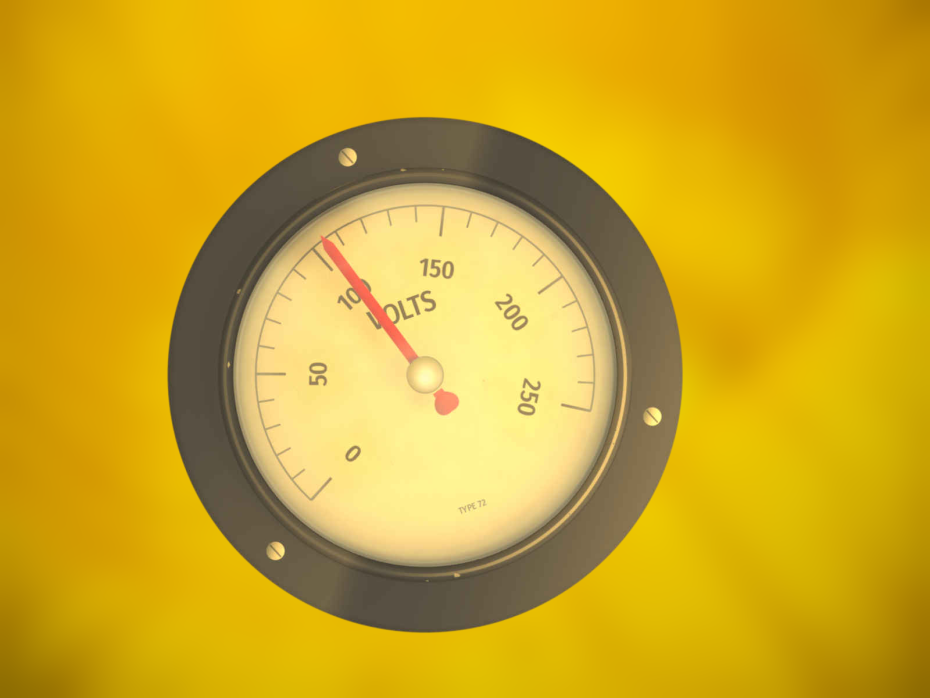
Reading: V 105
